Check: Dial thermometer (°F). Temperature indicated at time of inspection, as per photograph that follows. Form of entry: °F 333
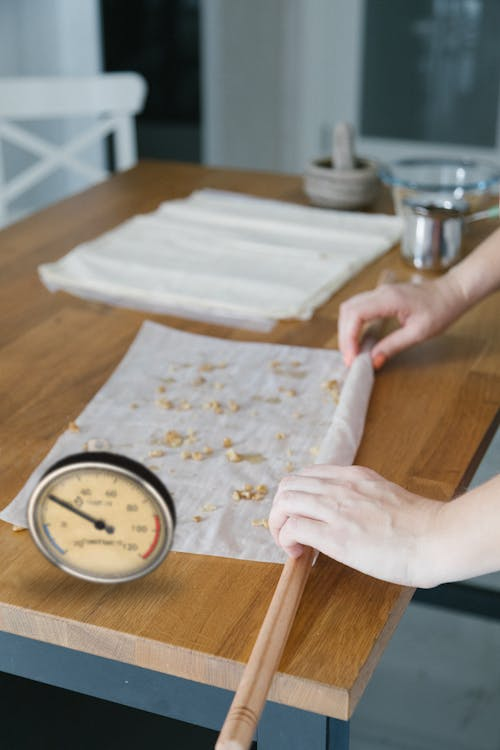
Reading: °F 20
